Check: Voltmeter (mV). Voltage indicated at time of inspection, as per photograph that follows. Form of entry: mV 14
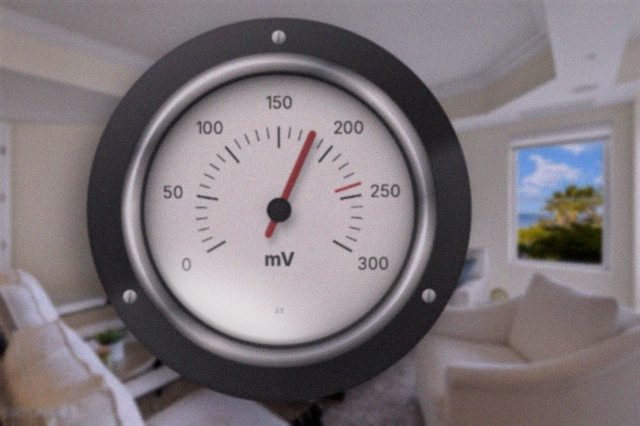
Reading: mV 180
